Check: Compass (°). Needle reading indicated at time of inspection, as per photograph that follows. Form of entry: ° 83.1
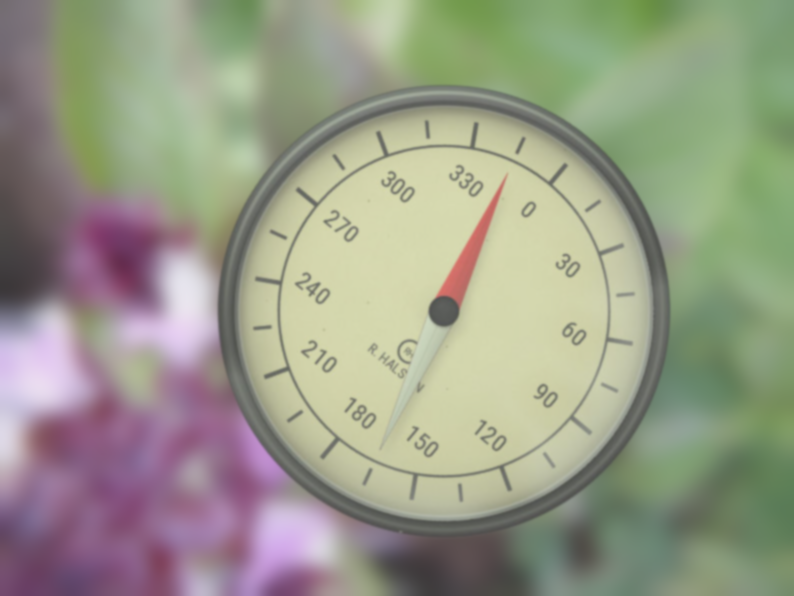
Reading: ° 345
